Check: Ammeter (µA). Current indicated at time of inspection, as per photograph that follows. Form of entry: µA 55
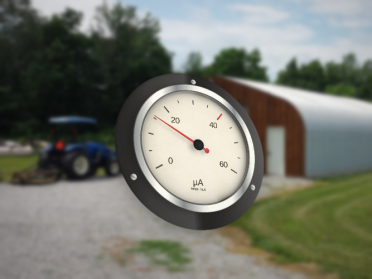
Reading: µA 15
